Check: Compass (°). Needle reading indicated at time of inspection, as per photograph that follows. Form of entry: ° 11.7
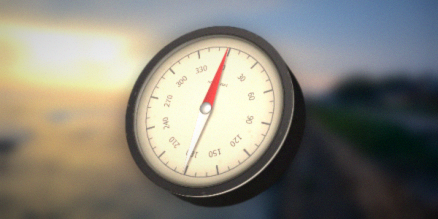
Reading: ° 0
